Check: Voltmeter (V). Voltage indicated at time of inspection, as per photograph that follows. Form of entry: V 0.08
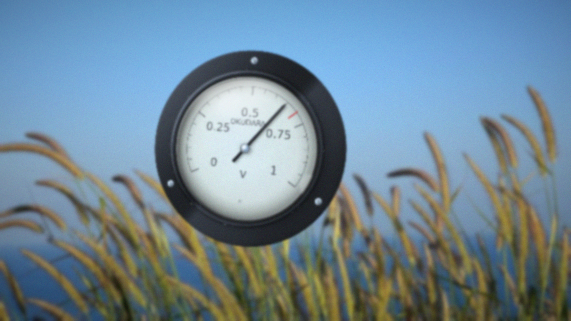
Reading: V 0.65
